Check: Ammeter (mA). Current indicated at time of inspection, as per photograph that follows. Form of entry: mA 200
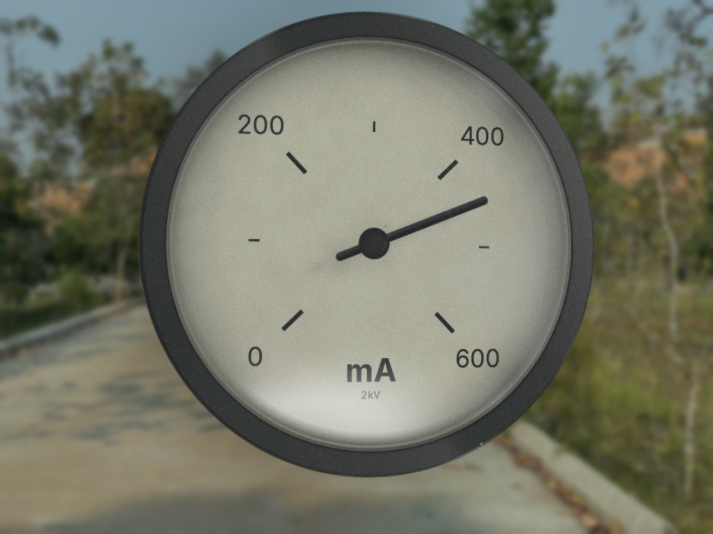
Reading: mA 450
